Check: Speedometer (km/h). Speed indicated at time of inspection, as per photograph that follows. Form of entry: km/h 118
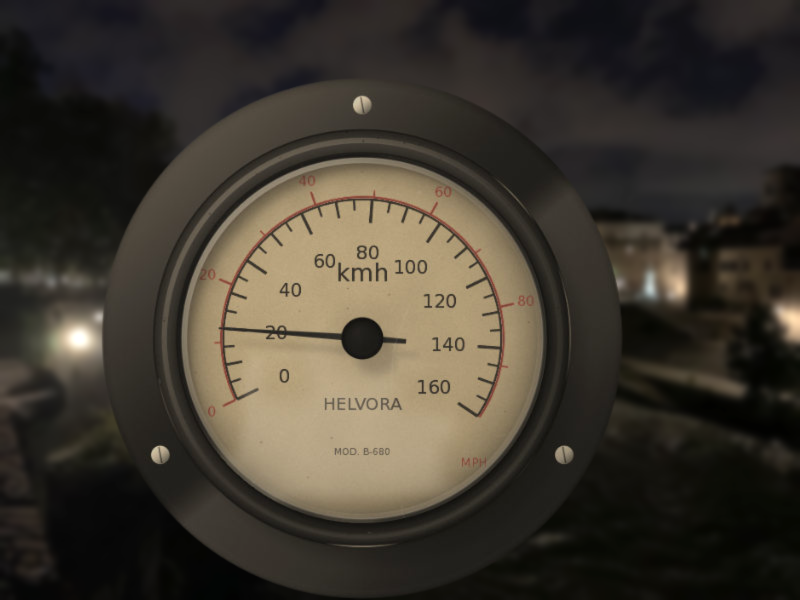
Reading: km/h 20
